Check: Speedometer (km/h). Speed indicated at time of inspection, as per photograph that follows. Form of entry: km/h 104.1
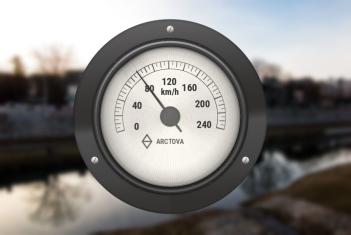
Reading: km/h 80
